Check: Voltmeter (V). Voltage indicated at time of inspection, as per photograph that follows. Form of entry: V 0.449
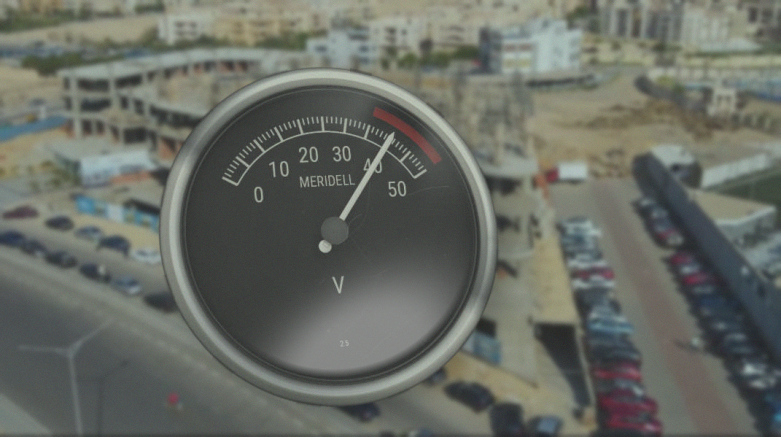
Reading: V 40
